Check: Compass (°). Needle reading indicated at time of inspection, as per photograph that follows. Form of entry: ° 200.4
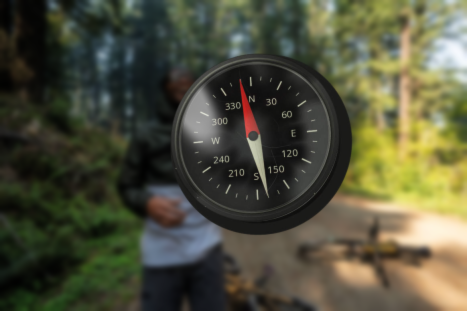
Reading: ° 350
